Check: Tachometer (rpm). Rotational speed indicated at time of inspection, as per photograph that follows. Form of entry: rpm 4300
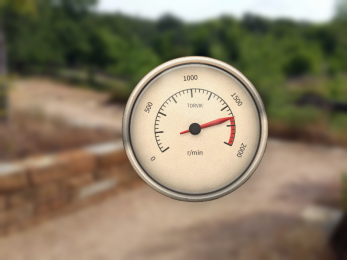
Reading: rpm 1650
